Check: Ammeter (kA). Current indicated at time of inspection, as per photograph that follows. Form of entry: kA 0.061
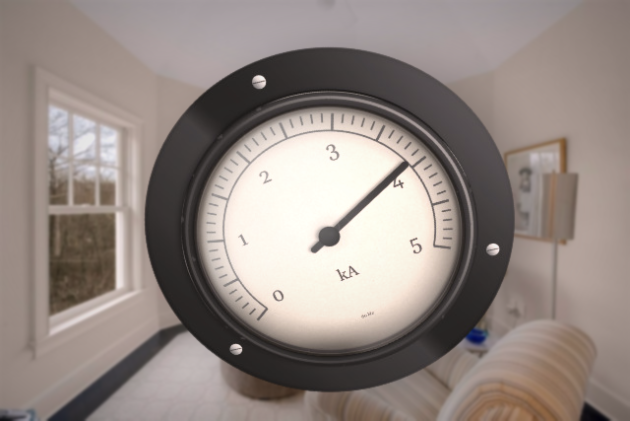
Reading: kA 3.9
